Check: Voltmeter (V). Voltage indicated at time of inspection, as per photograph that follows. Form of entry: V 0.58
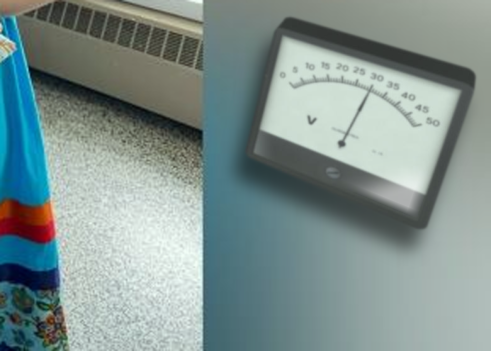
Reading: V 30
